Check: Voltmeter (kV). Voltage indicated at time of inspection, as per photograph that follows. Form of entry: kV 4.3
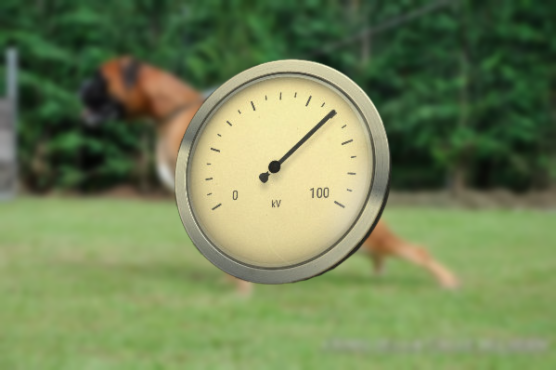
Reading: kV 70
